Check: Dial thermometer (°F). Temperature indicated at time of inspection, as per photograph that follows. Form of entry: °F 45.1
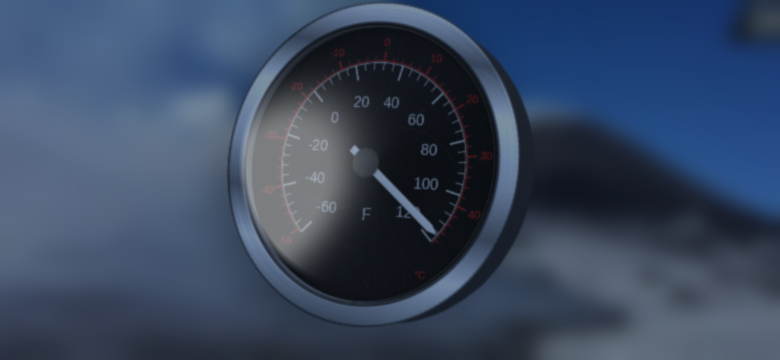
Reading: °F 116
